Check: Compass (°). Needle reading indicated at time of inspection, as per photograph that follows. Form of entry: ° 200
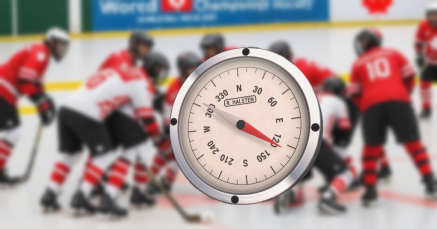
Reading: ° 125
